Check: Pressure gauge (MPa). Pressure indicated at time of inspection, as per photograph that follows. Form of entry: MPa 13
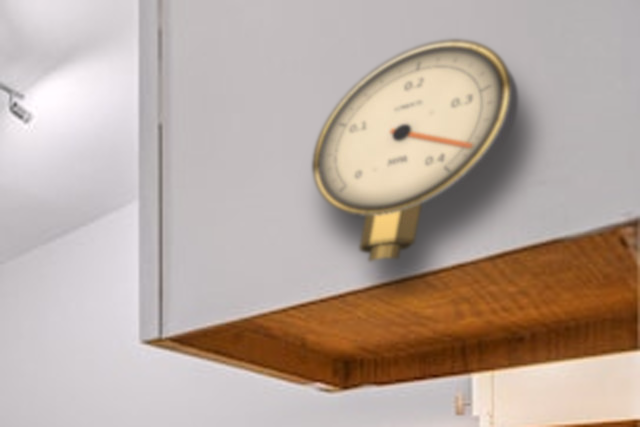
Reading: MPa 0.37
